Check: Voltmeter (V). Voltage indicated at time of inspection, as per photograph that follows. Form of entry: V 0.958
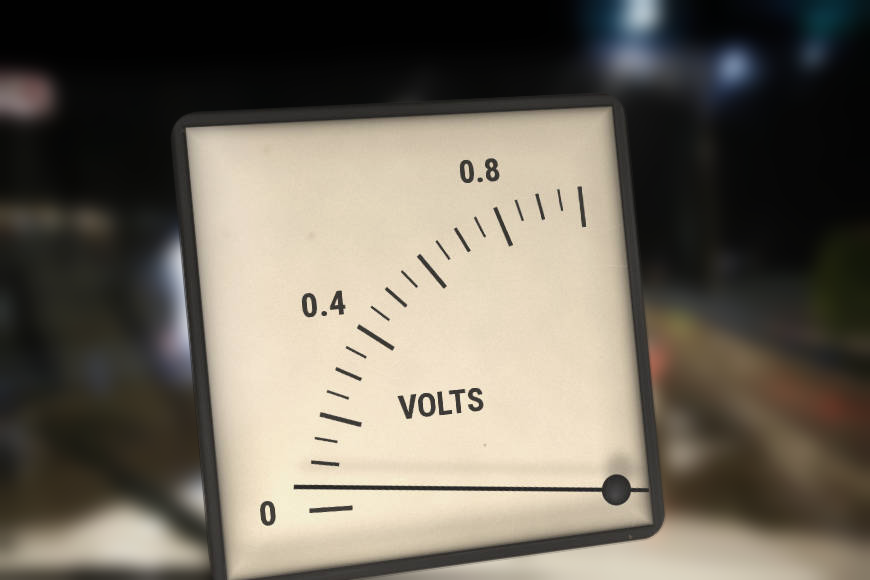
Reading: V 0.05
